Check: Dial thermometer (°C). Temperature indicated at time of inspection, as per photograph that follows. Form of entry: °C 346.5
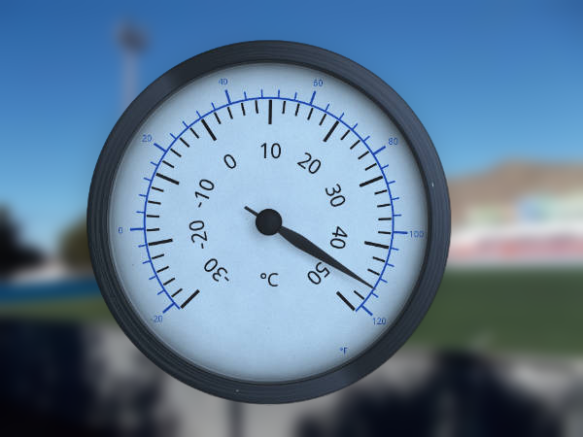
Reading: °C 46
